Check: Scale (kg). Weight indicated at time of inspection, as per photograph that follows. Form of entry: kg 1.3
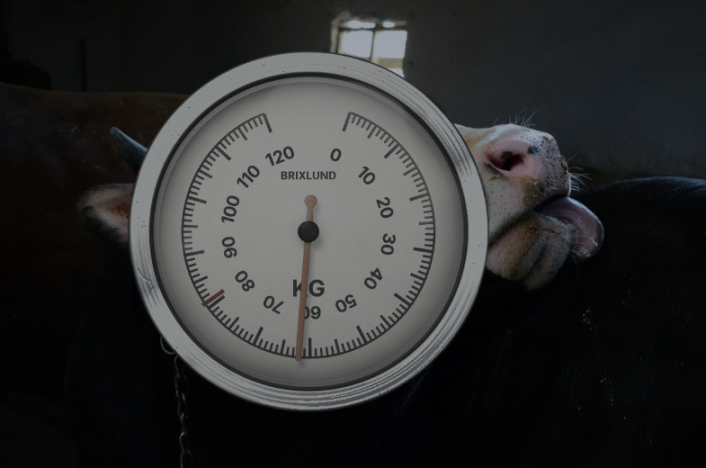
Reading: kg 62
